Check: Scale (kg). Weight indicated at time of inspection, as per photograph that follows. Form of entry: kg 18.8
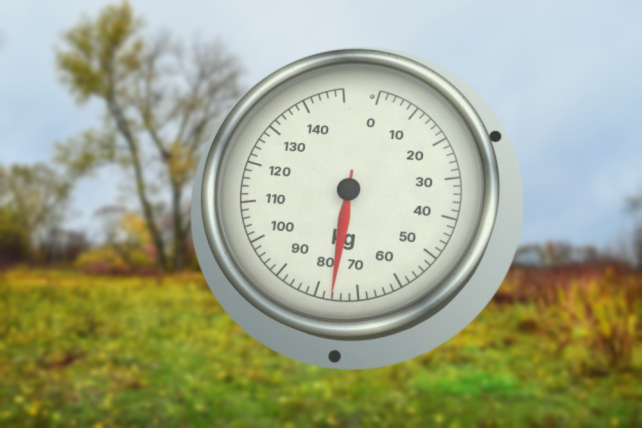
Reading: kg 76
